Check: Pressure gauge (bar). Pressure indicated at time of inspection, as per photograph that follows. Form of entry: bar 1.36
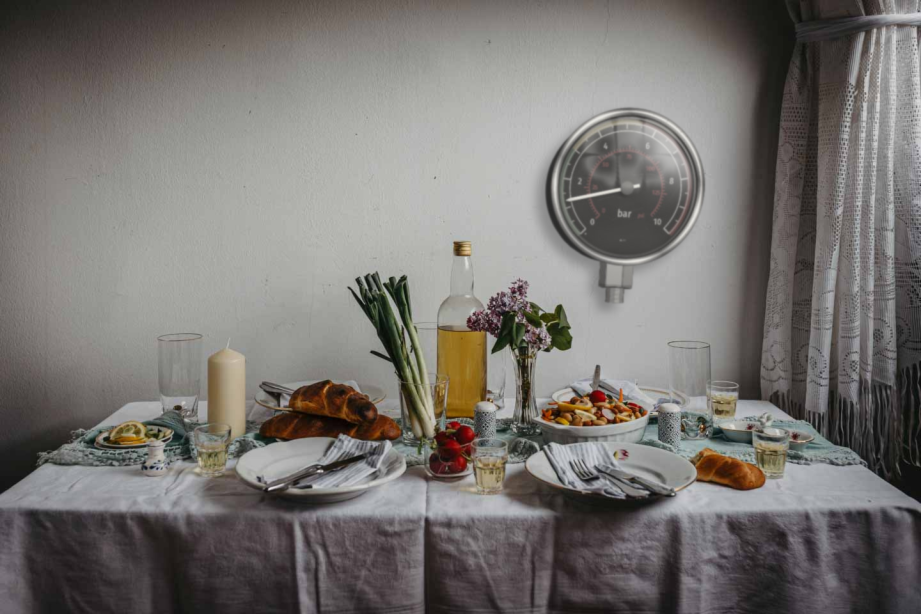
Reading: bar 1.25
